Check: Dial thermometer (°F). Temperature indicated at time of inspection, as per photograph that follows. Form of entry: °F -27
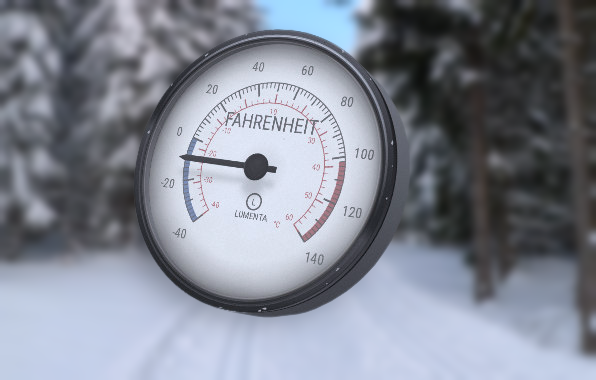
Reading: °F -10
